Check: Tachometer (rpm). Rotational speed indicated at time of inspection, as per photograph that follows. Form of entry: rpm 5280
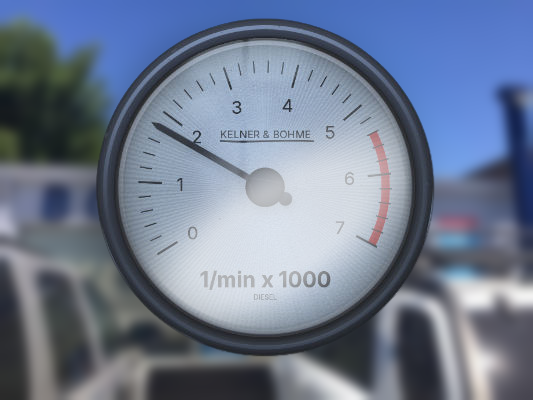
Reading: rpm 1800
